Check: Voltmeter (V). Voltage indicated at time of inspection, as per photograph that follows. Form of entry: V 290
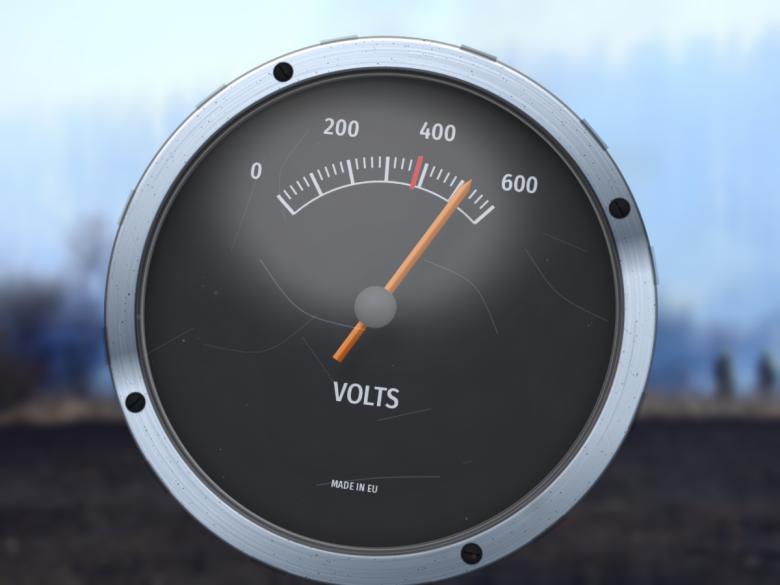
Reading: V 520
